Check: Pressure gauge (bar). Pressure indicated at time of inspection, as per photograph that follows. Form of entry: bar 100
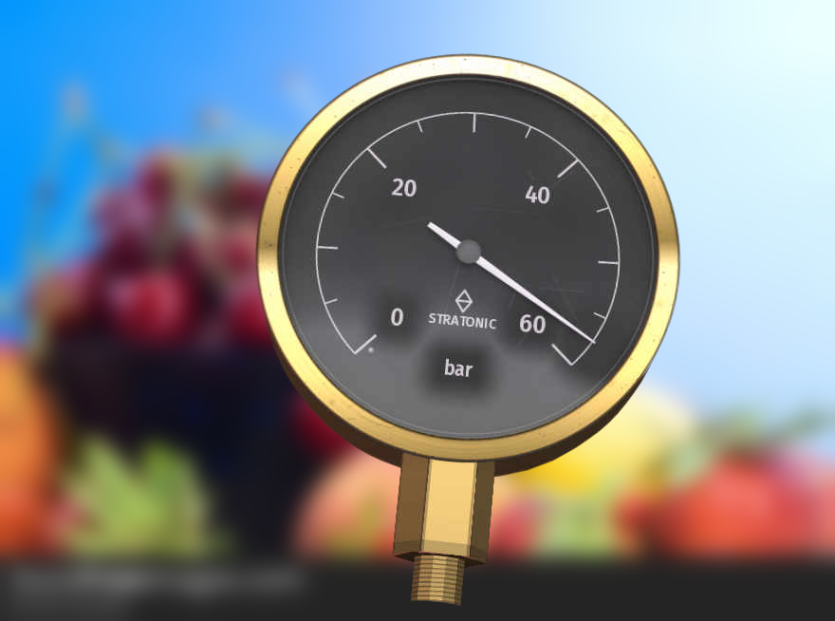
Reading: bar 57.5
